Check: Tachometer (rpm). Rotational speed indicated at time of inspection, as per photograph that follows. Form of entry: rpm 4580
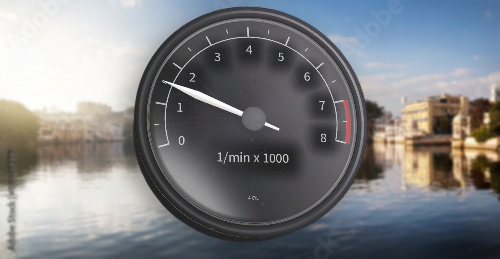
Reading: rpm 1500
